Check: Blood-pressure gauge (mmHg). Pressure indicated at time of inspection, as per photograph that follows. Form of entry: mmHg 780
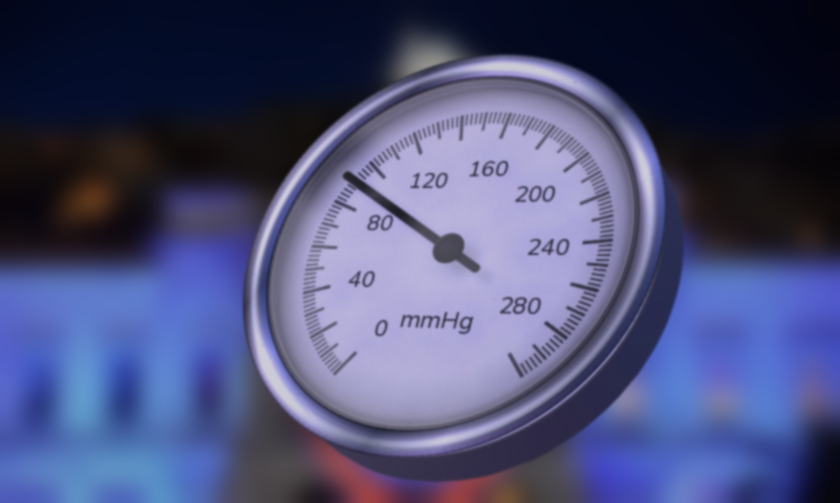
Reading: mmHg 90
